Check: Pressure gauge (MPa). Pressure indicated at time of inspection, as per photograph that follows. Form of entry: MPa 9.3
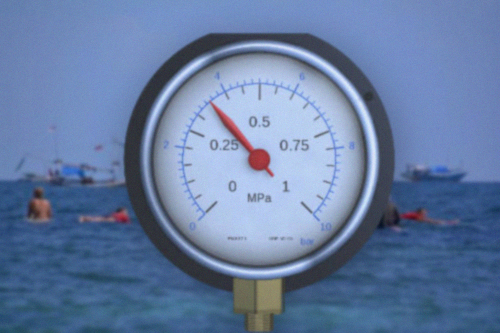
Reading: MPa 0.35
